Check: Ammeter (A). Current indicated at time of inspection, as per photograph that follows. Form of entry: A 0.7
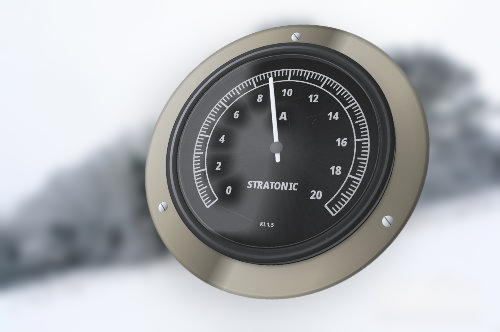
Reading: A 9
